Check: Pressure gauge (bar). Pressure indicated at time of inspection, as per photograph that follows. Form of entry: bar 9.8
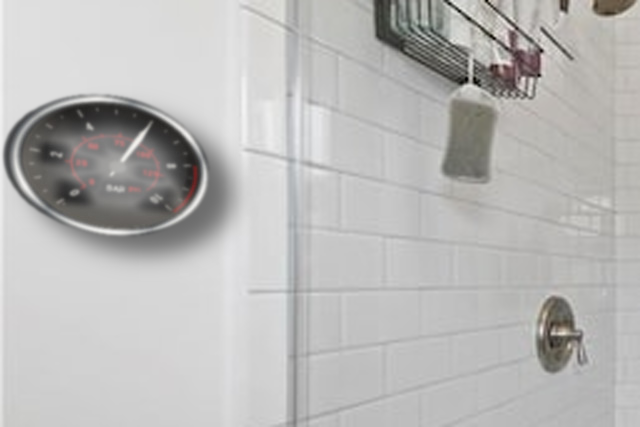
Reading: bar 6
